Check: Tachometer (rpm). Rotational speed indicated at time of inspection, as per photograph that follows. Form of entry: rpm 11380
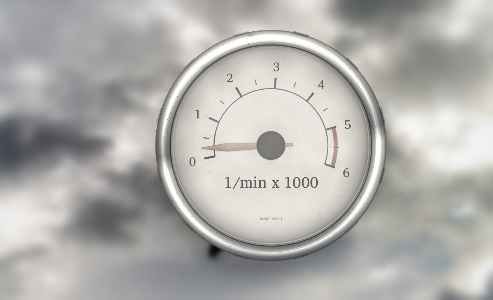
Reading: rpm 250
